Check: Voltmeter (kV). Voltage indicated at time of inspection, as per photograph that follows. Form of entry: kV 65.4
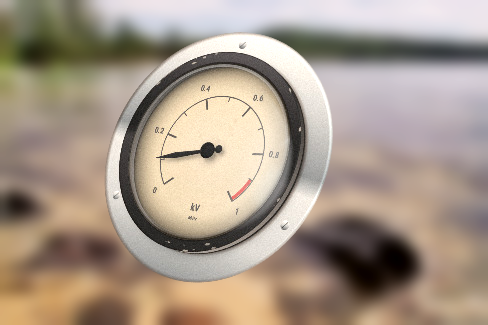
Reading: kV 0.1
